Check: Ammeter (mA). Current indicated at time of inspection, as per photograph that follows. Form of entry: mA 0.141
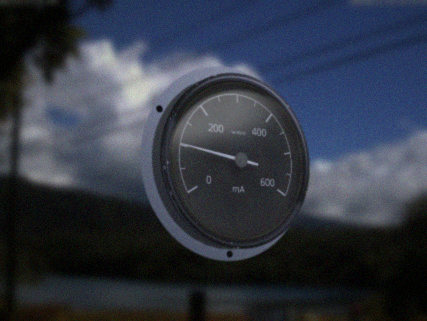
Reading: mA 100
